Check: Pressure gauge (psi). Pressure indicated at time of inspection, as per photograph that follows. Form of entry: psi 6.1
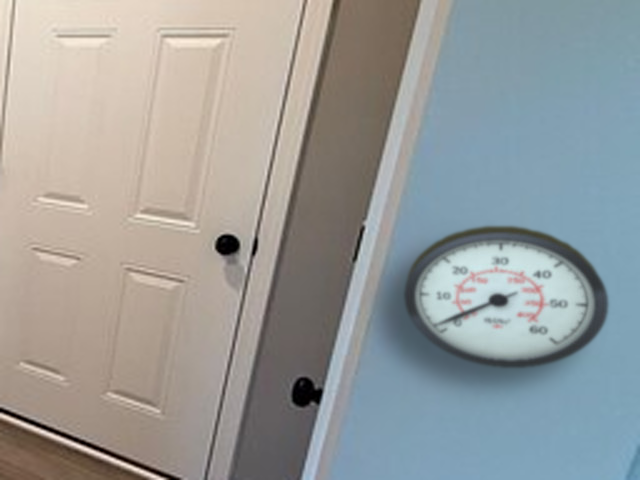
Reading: psi 2
